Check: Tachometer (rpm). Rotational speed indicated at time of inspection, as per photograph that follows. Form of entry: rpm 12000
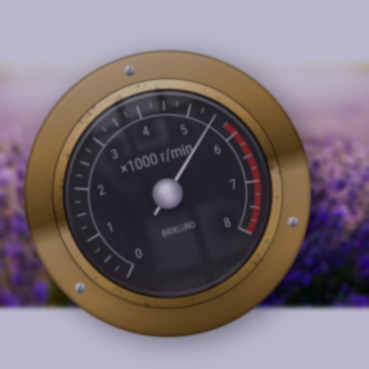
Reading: rpm 5500
